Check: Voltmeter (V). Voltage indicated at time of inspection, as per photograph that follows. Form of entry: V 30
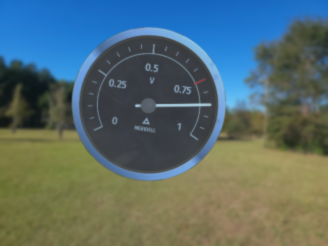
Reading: V 0.85
